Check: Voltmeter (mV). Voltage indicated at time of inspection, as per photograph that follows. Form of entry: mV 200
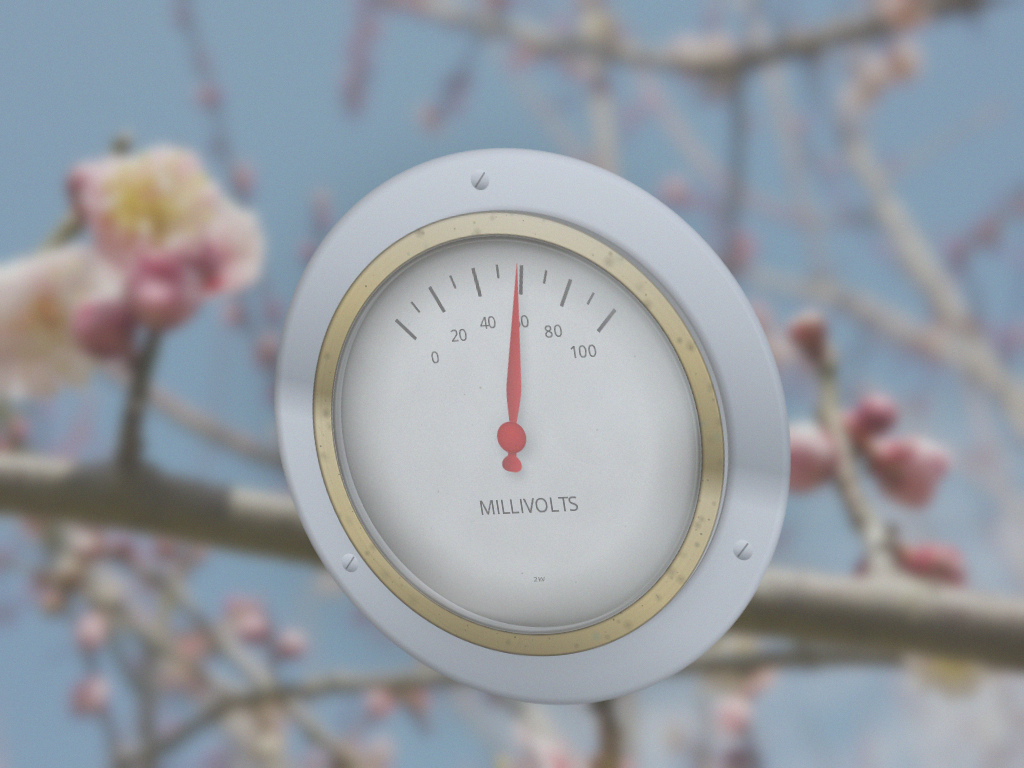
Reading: mV 60
